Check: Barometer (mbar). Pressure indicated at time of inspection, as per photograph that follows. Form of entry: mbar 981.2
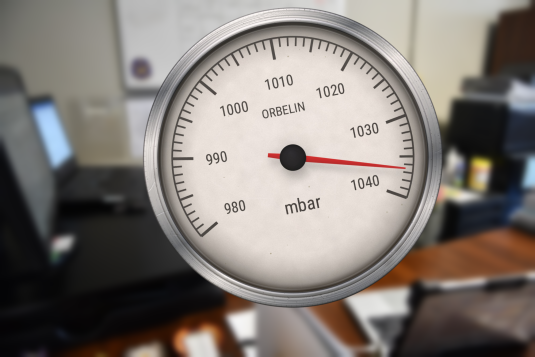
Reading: mbar 1036.5
